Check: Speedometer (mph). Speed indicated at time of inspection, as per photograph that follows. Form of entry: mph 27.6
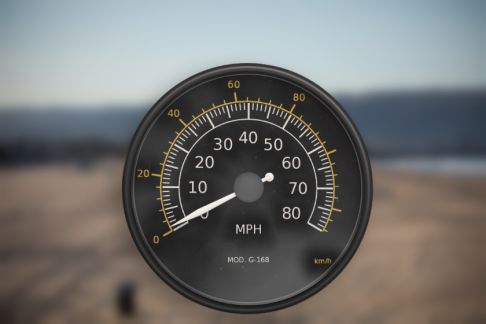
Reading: mph 1
